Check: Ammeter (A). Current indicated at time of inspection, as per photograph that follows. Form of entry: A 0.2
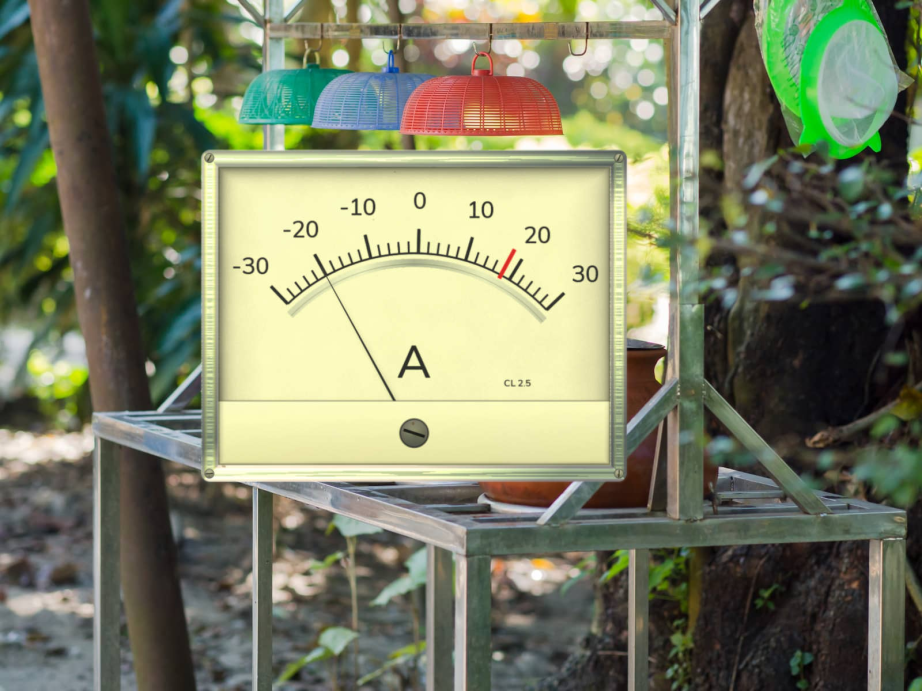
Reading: A -20
